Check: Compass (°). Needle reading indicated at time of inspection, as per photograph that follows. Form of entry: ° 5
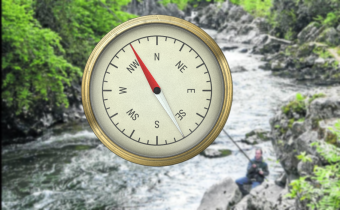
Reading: ° 330
